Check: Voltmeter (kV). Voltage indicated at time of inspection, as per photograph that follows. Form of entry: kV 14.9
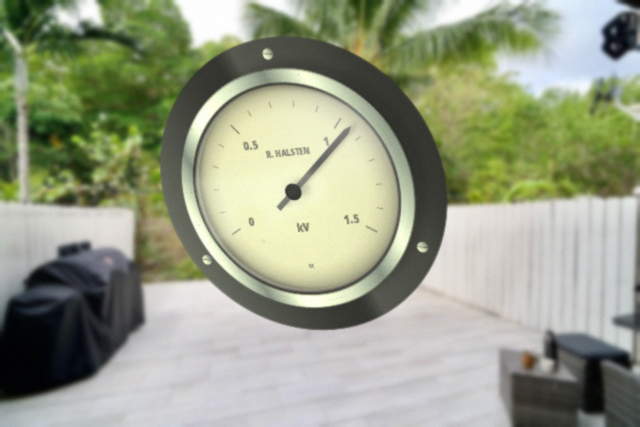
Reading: kV 1.05
